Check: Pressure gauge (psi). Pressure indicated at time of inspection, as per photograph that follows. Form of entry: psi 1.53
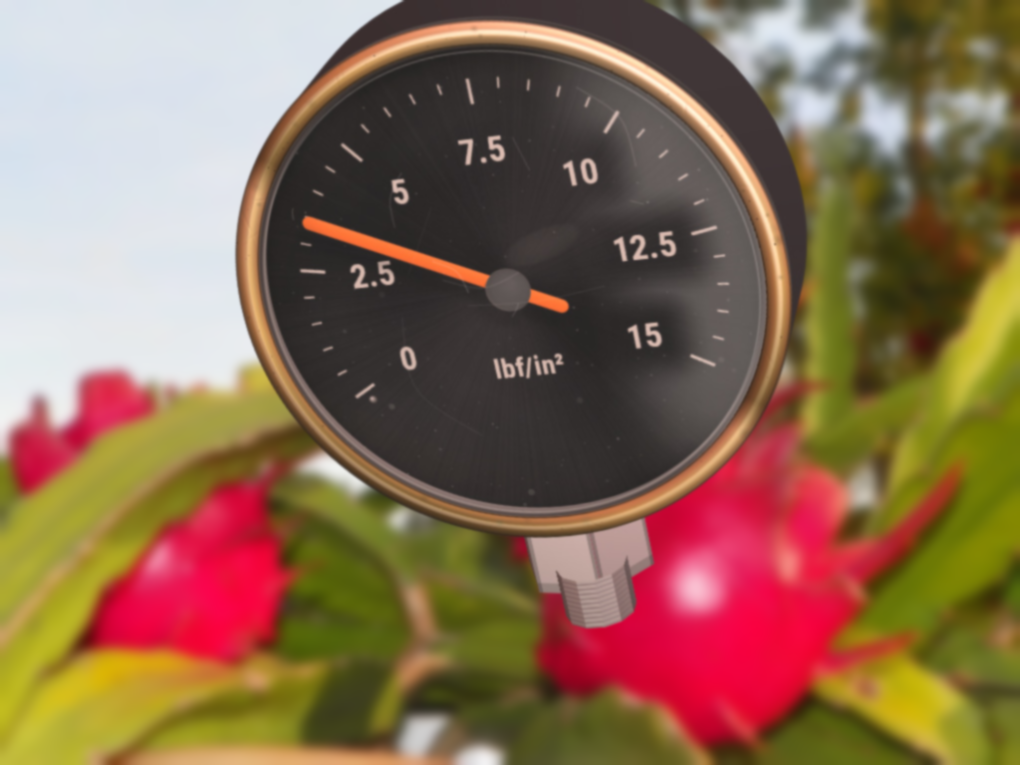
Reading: psi 3.5
